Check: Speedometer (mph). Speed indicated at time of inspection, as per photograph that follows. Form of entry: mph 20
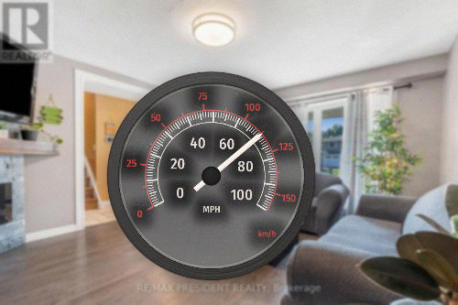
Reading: mph 70
